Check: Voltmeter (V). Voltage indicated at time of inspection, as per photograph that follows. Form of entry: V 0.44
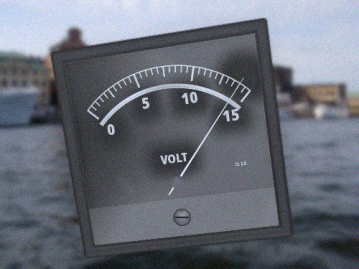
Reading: V 14
